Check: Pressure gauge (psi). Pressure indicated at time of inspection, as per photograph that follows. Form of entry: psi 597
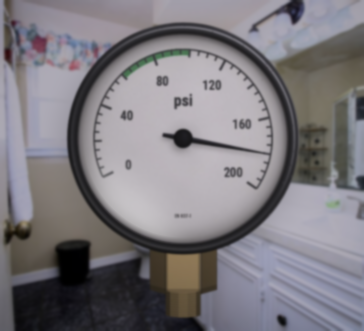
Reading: psi 180
